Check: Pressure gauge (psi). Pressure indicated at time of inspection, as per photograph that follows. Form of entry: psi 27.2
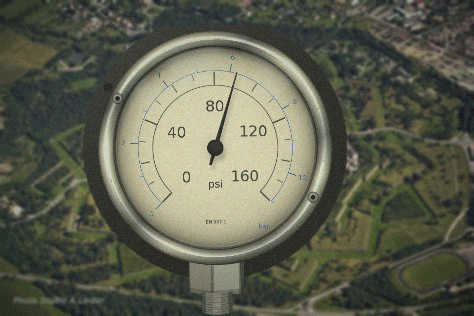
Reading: psi 90
